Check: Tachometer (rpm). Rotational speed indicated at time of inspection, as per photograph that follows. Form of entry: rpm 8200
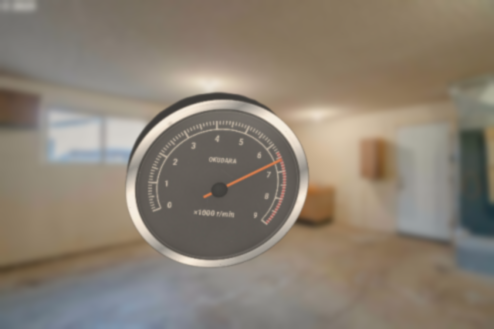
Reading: rpm 6500
